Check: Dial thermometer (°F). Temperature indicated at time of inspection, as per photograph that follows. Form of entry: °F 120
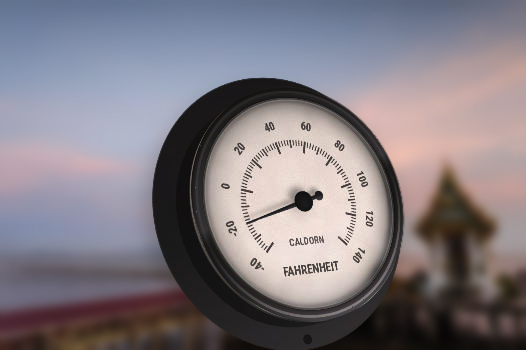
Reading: °F -20
